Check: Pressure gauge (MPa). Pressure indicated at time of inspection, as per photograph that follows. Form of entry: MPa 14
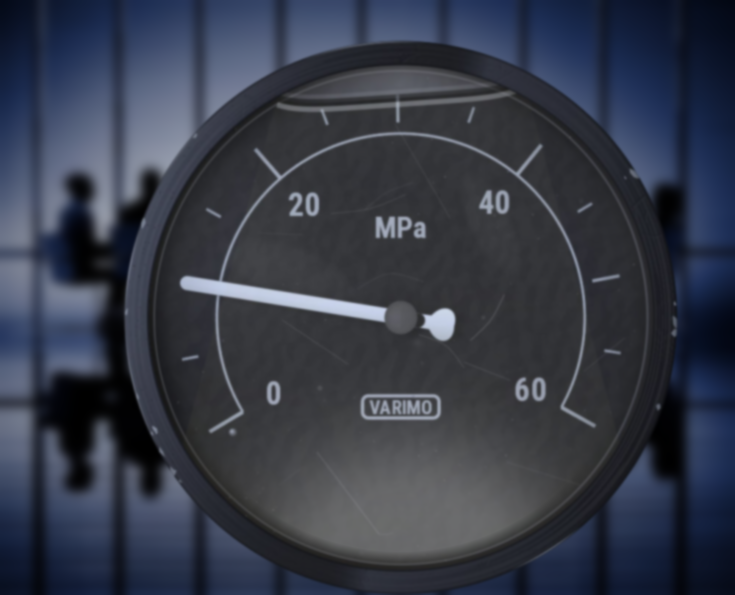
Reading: MPa 10
